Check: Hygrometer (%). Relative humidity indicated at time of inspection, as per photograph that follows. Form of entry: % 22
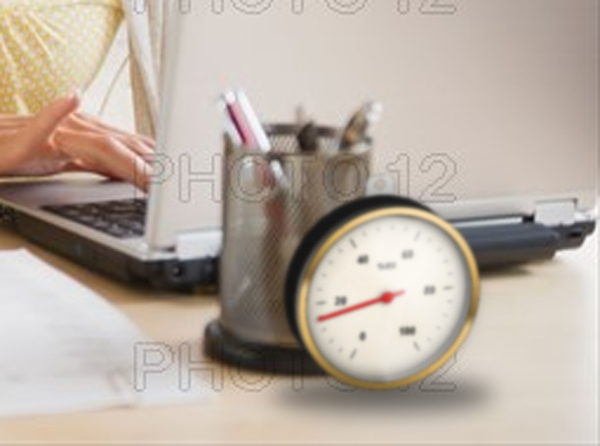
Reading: % 16
